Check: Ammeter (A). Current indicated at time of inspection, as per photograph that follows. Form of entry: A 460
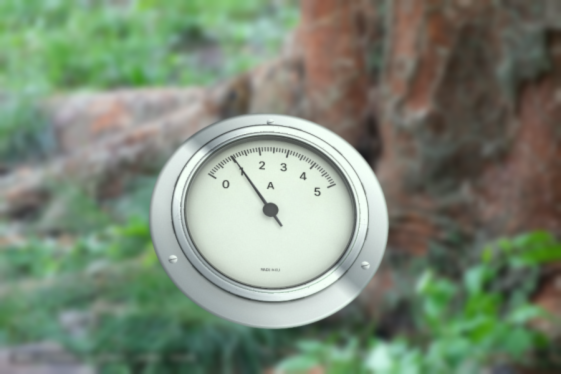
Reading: A 1
